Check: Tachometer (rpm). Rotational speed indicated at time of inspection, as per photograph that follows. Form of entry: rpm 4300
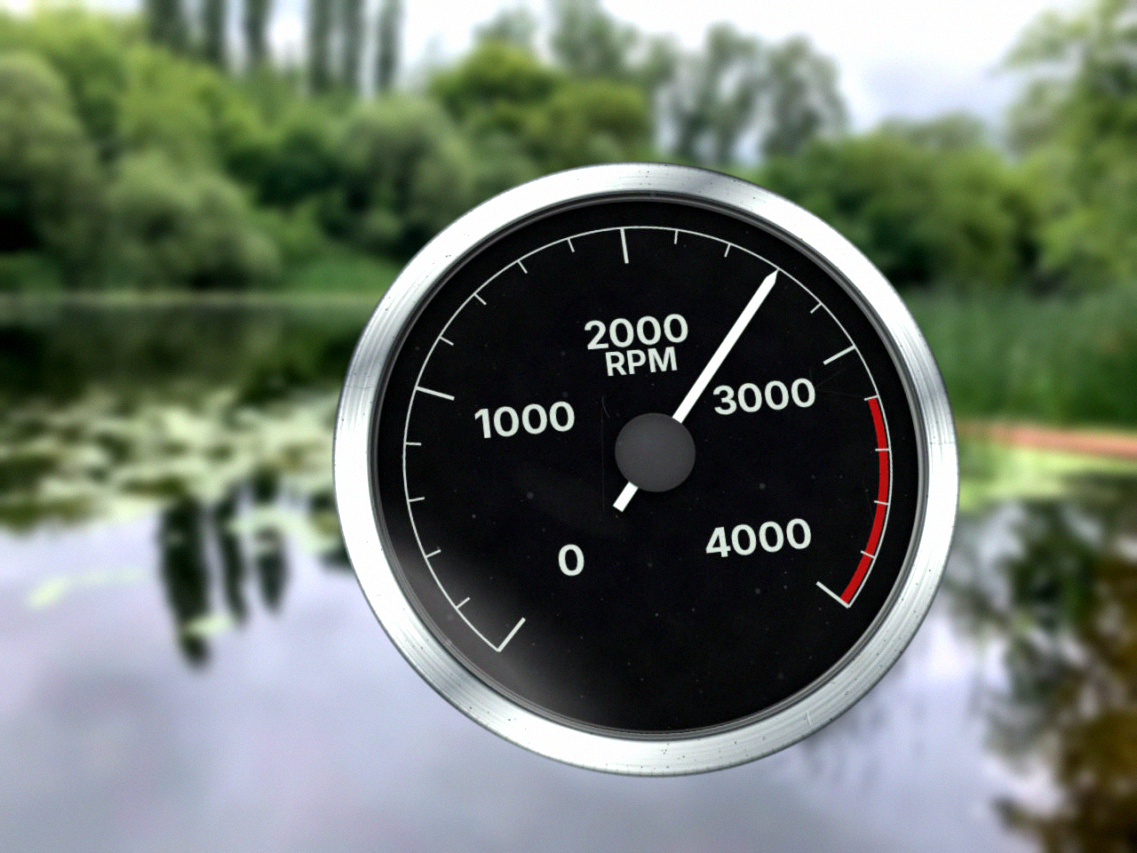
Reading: rpm 2600
